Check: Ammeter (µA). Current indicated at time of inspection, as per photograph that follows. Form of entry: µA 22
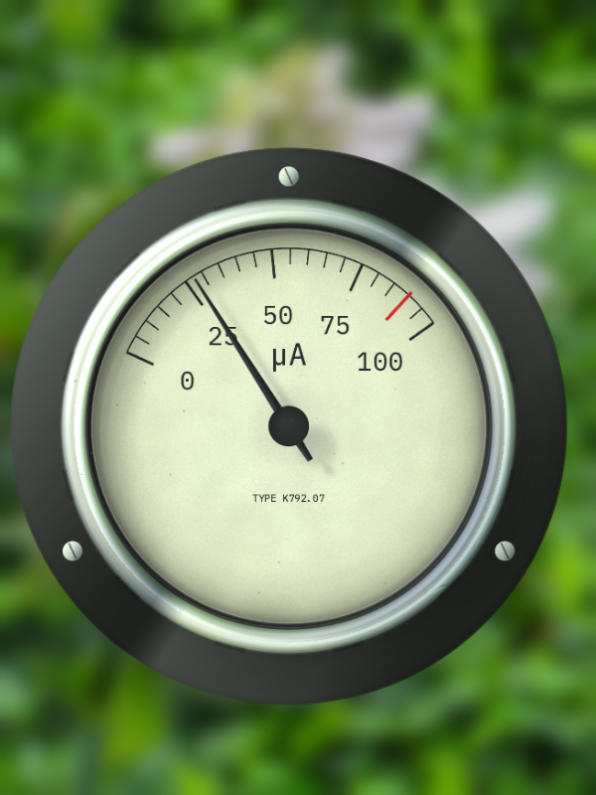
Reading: µA 27.5
